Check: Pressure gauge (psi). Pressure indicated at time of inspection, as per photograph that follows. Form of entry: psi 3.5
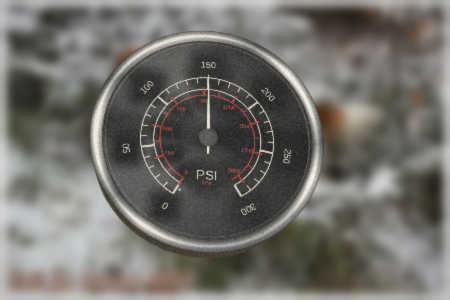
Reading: psi 150
